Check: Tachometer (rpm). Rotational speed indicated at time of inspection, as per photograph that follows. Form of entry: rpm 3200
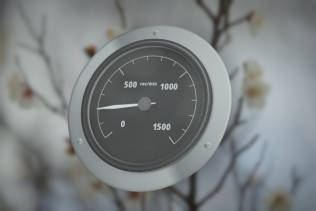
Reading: rpm 200
